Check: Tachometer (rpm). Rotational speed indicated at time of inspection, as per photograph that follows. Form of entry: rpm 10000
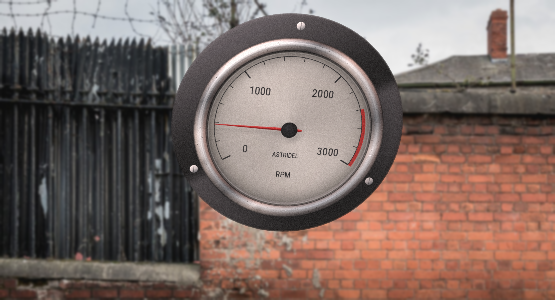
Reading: rpm 400
